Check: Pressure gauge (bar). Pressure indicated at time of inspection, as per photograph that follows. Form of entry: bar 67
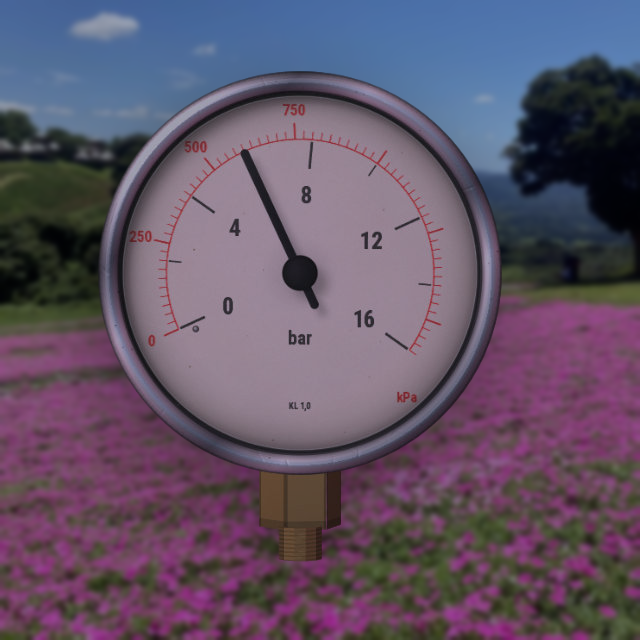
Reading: bar 6
